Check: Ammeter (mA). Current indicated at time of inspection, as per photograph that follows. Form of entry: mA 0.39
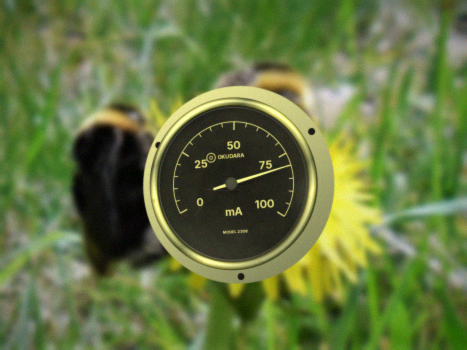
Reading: mA 80
